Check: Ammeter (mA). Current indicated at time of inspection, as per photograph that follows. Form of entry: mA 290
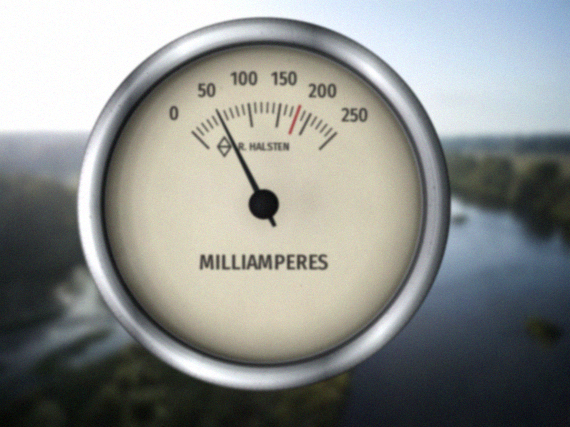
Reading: mA 50
